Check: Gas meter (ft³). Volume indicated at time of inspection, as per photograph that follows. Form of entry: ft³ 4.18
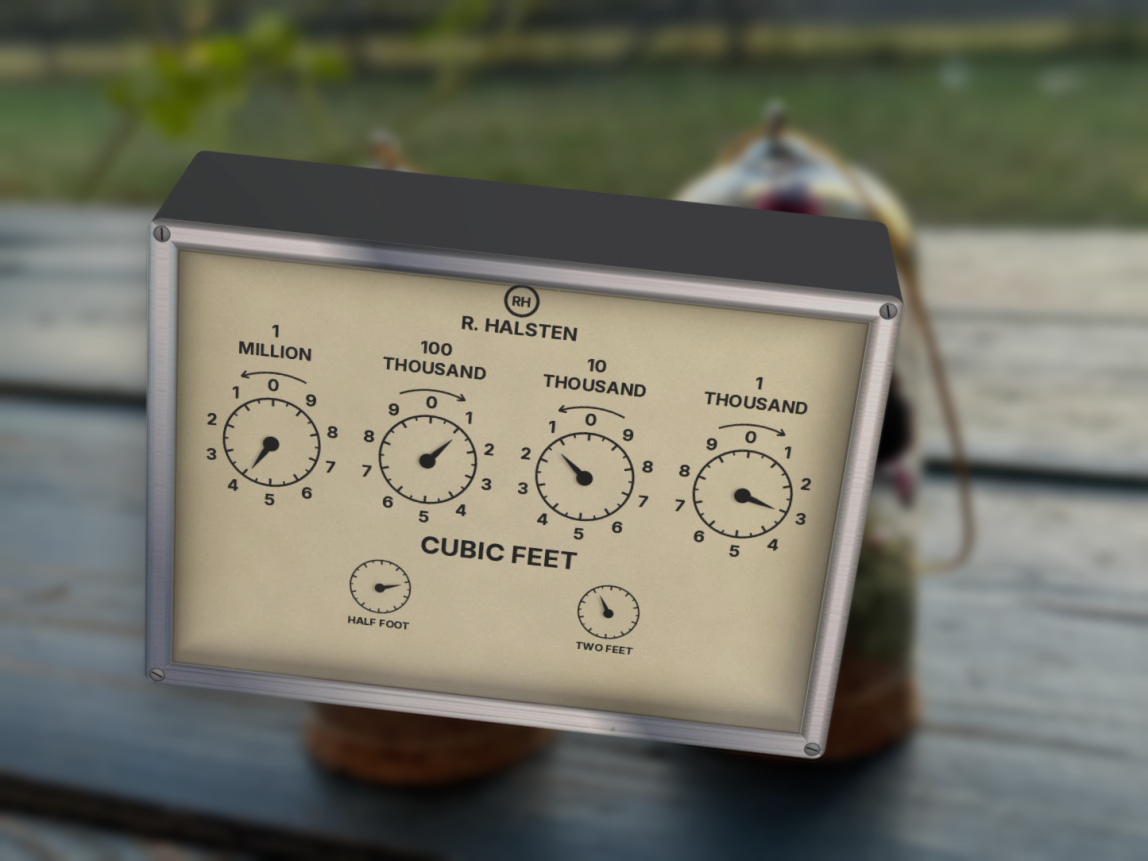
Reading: ft³ 411300
